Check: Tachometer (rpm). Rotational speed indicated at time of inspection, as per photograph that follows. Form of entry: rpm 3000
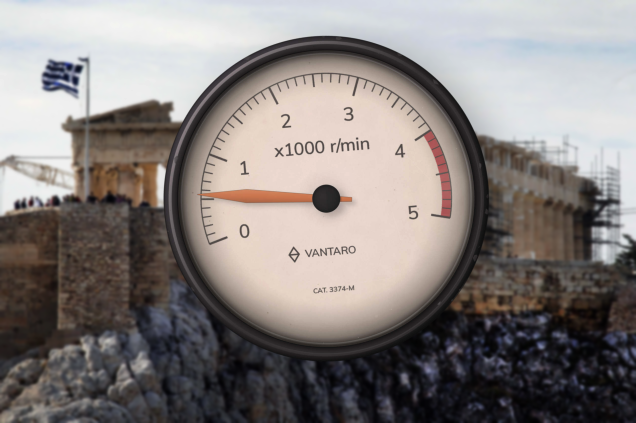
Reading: rpm 550
